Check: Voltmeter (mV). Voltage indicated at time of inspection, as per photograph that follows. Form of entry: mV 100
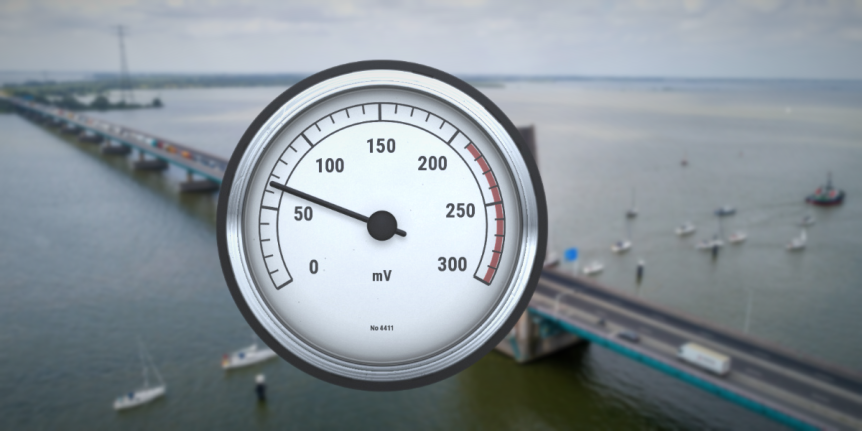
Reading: mV 65
